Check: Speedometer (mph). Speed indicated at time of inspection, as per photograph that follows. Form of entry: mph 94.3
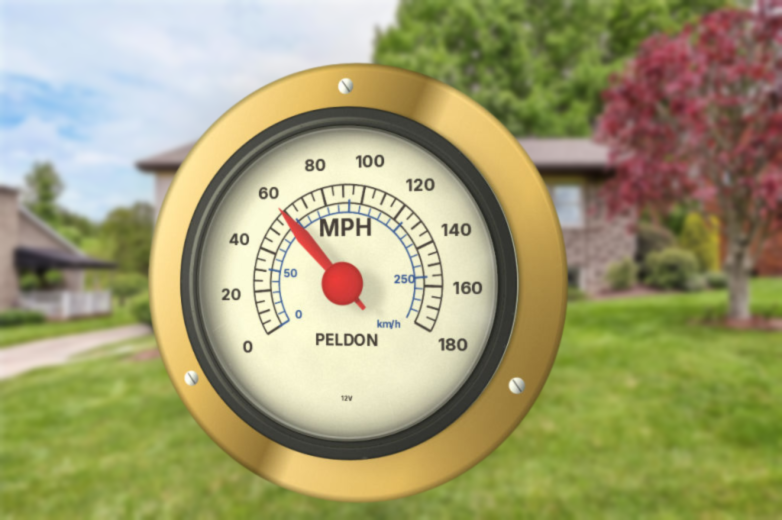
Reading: mph 60
